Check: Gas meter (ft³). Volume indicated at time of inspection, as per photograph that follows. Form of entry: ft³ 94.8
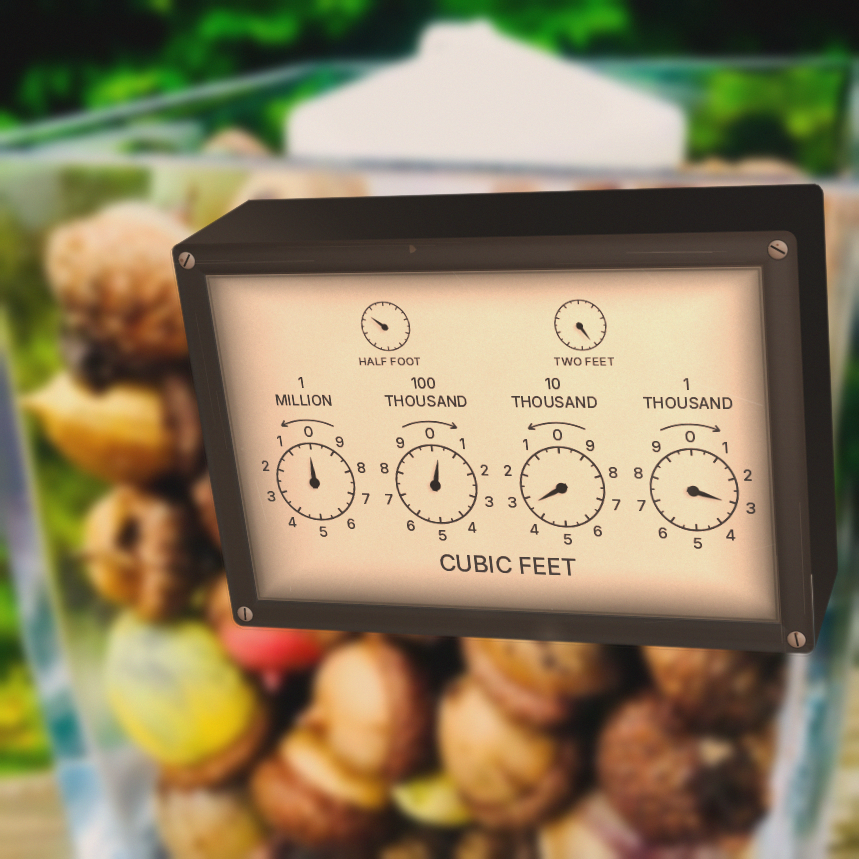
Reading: ft³ 3300
